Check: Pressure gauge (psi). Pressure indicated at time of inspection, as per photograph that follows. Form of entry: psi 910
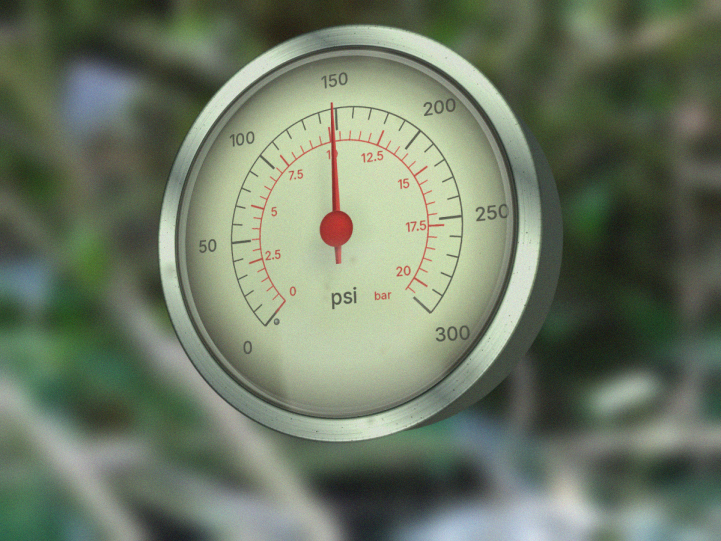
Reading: psi 150
